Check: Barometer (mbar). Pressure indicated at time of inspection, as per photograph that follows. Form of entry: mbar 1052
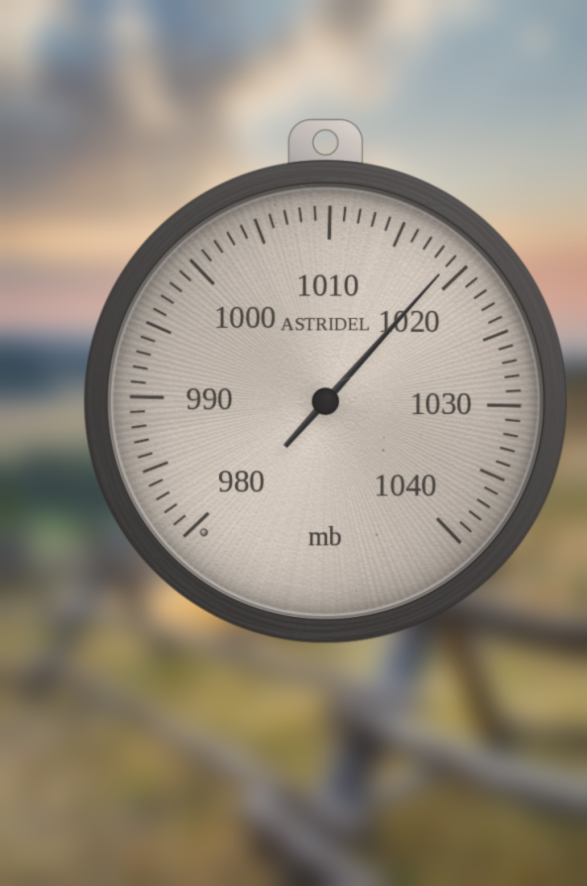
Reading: mbar 1019
